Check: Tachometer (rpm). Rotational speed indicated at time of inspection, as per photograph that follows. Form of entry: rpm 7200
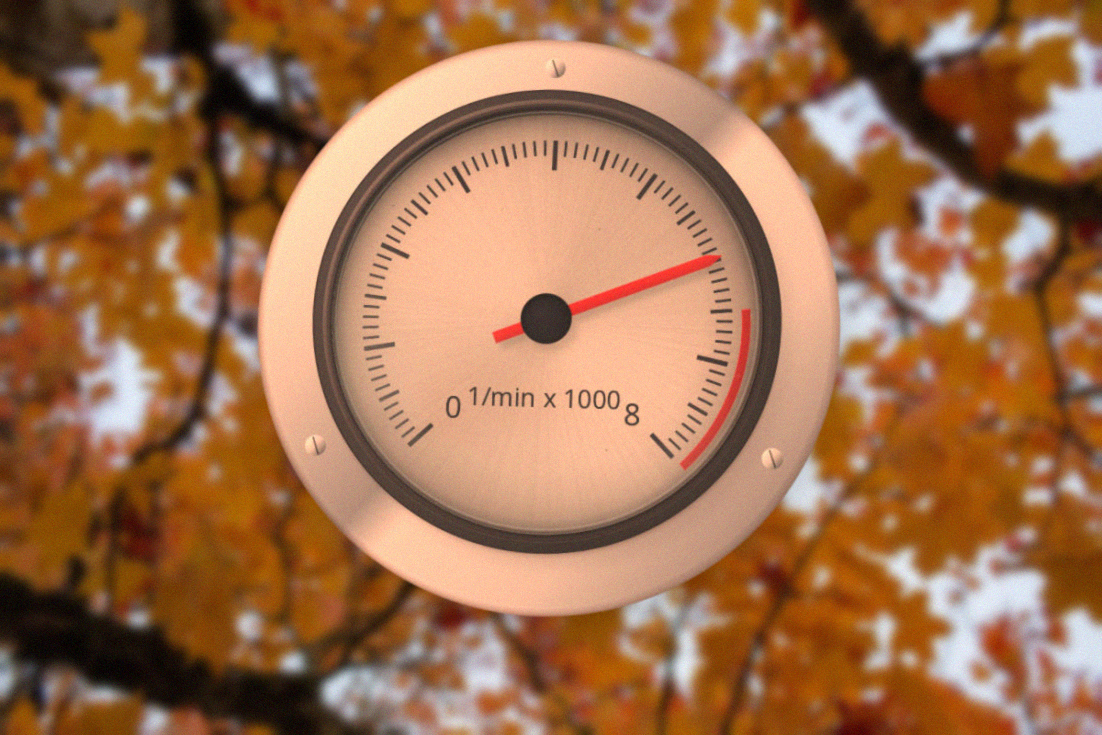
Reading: rpm 6000
